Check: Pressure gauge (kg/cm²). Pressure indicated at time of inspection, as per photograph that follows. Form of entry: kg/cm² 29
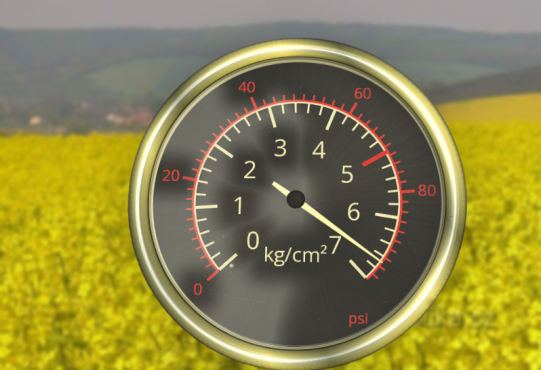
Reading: kg/cm² 6.7
